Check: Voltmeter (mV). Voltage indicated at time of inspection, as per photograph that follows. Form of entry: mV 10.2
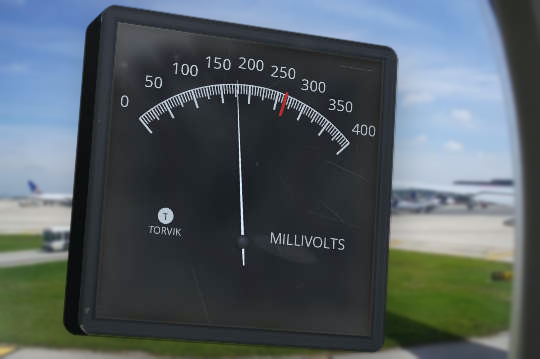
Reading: mV 175
